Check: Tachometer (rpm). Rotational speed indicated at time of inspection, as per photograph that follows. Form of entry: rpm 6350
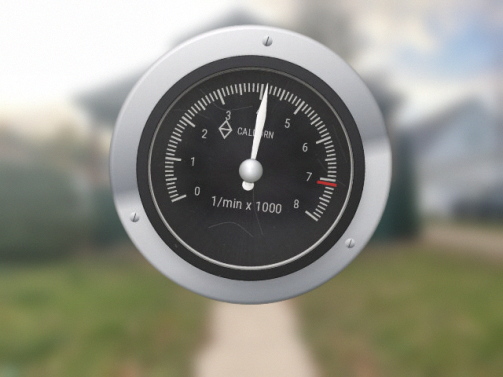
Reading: rpm 4100
